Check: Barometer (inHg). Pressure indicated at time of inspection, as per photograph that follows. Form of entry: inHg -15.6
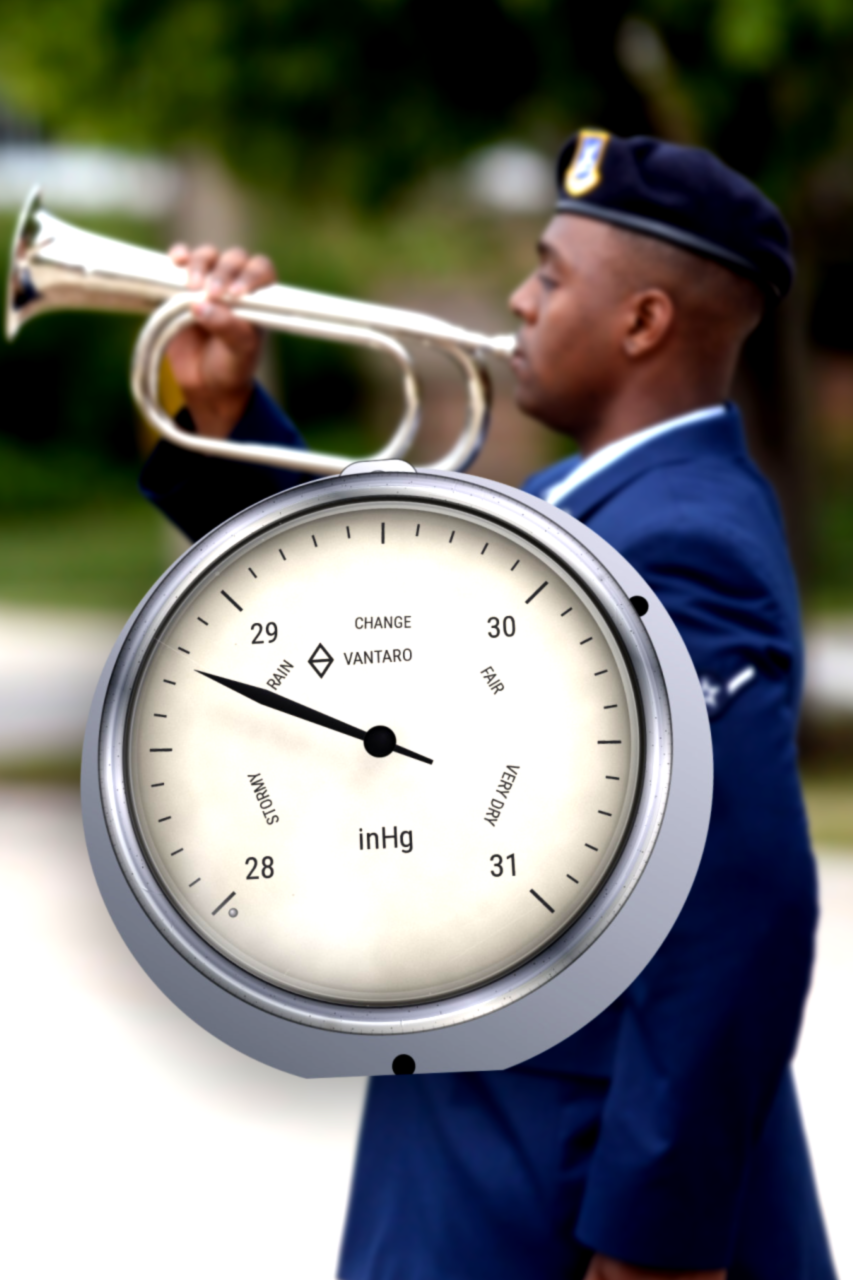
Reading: inHg 28.75
